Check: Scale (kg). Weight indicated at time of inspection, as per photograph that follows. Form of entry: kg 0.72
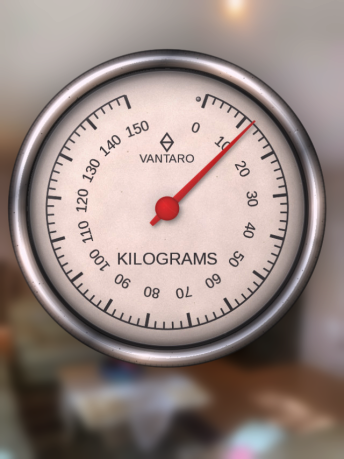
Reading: kg 12
